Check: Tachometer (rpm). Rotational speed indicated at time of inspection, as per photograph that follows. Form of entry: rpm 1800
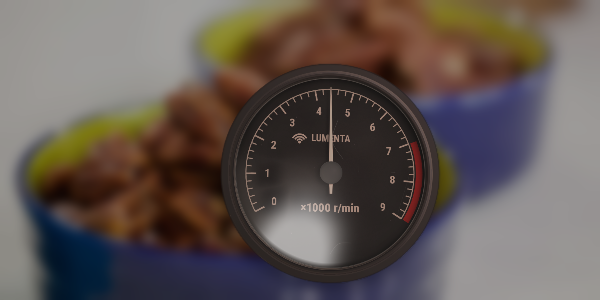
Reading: rpm 4400
